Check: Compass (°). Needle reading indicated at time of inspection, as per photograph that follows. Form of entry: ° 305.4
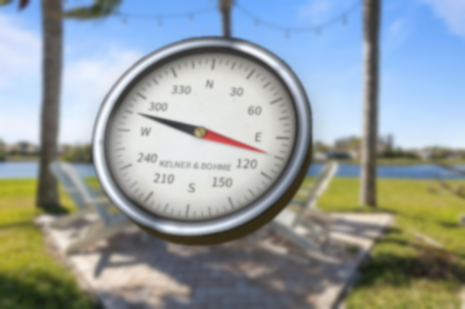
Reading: ° 105
